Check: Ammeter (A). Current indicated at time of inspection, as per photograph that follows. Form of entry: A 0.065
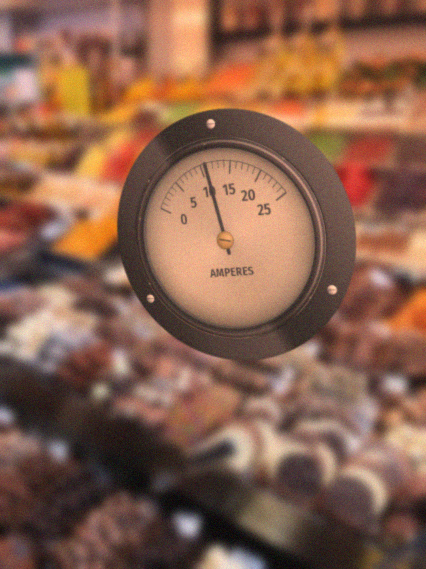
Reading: A 11
